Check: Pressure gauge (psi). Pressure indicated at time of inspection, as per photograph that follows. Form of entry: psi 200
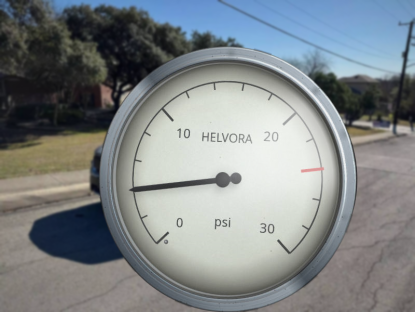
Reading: psi 4
